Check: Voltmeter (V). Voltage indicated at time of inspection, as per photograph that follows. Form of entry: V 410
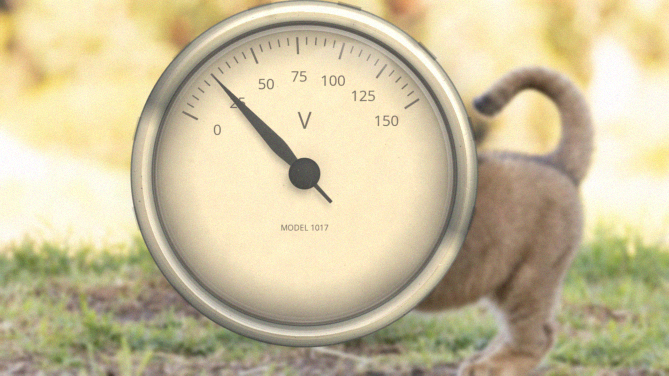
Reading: V 25
